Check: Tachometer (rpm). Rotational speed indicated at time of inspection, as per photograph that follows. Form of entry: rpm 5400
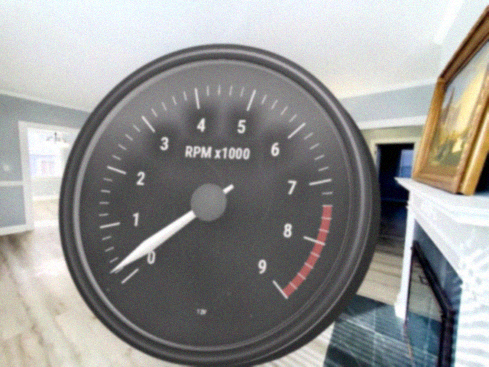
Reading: rpm 200
